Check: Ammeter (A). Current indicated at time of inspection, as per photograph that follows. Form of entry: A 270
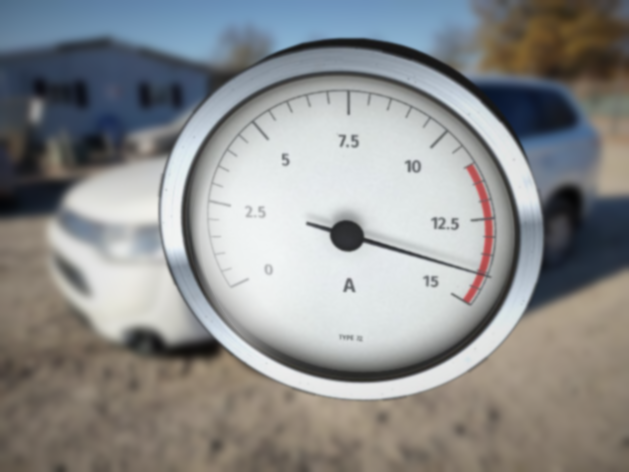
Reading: A 14
